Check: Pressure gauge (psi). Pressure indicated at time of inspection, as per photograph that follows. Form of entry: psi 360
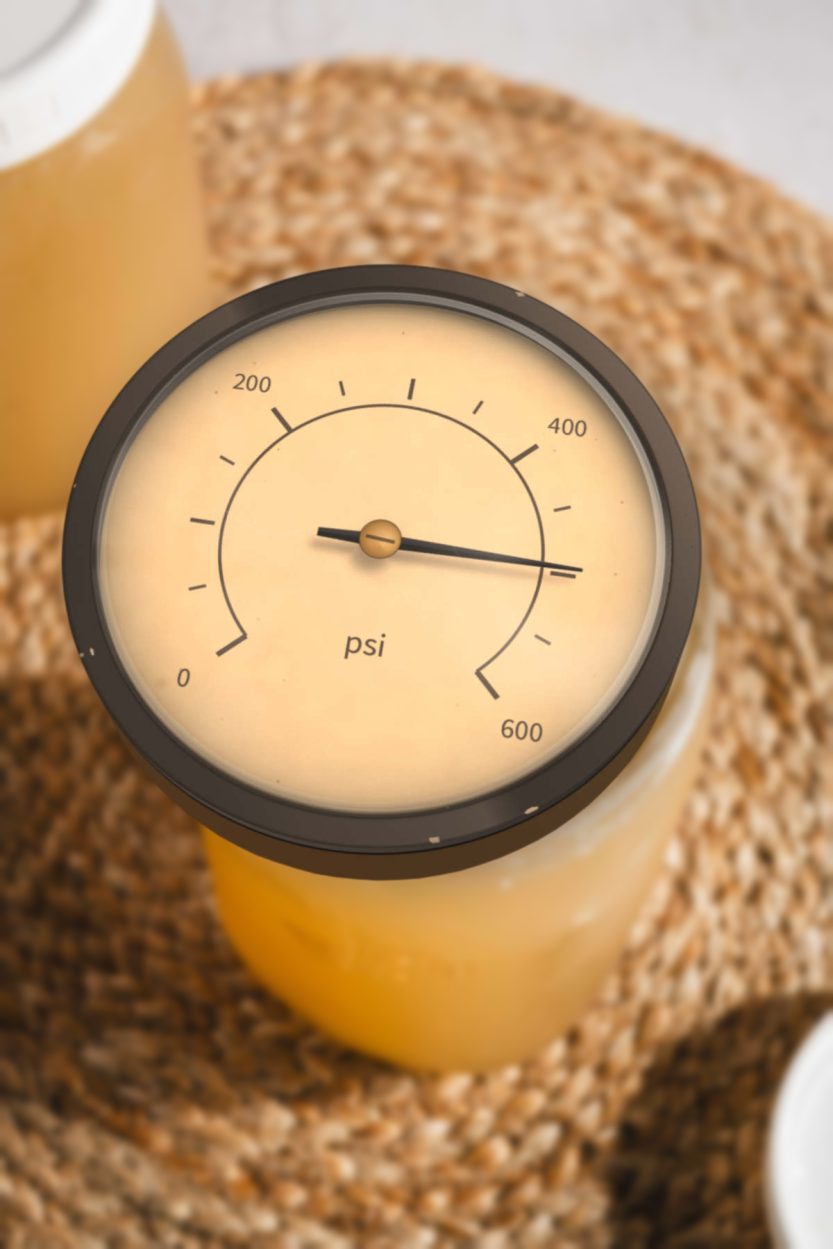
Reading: psi 500
